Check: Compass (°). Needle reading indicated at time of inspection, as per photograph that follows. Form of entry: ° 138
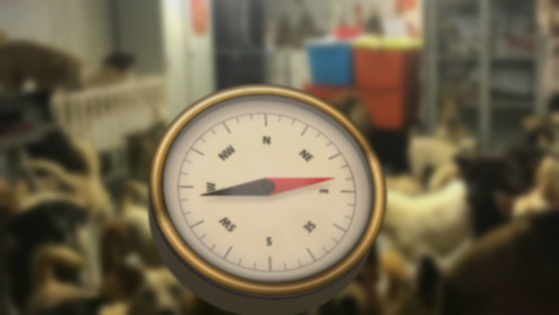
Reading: ° 80
